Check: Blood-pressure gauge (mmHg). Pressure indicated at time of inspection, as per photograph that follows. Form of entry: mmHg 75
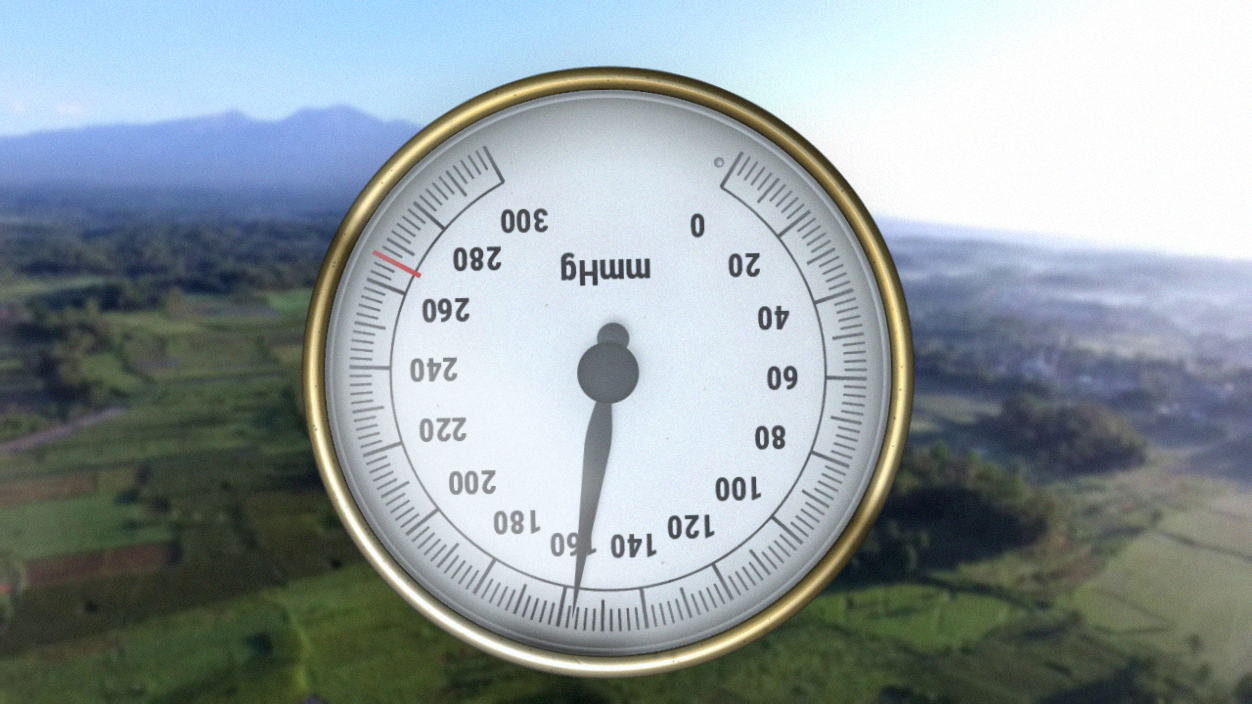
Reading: mmHg 157
